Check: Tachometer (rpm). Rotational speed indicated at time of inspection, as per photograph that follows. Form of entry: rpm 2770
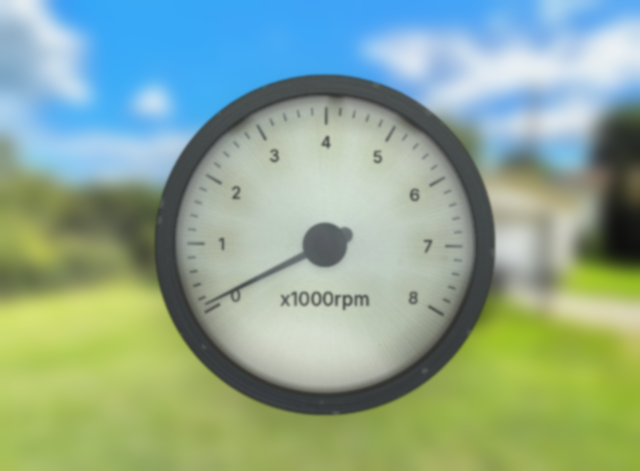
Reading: rpm 100
